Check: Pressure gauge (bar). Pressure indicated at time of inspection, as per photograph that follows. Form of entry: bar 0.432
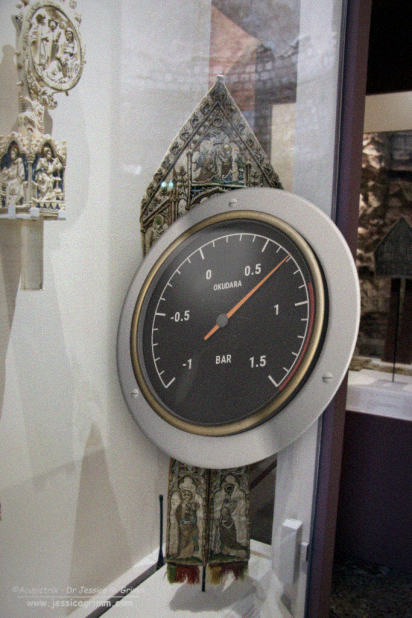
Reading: bar 0.7
